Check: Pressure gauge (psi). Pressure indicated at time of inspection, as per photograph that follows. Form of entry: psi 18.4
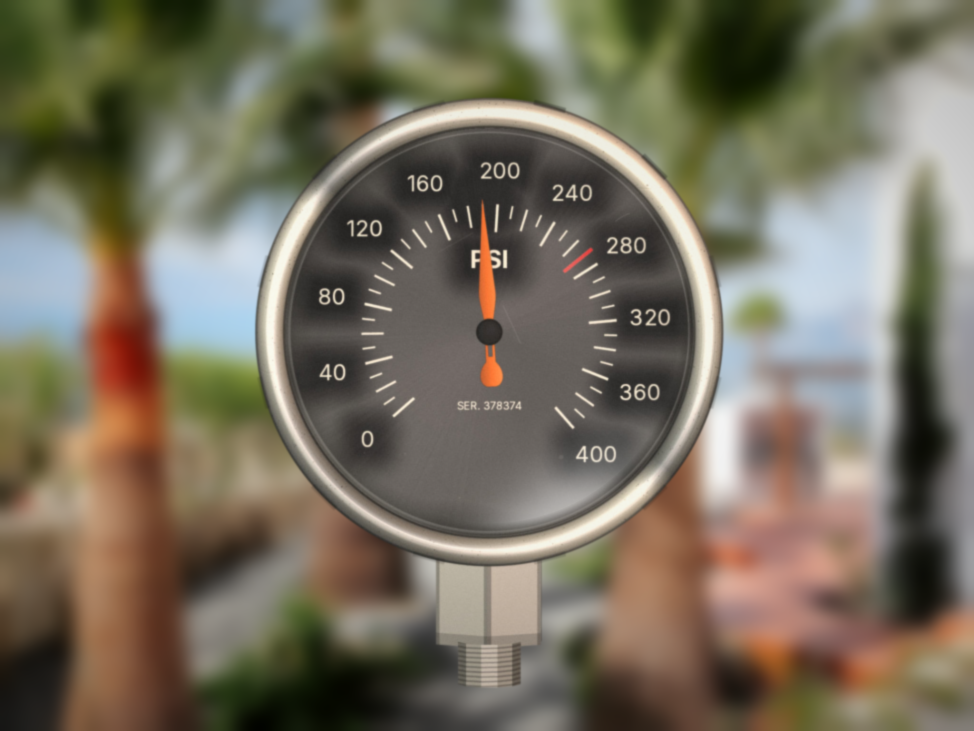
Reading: psi 190
